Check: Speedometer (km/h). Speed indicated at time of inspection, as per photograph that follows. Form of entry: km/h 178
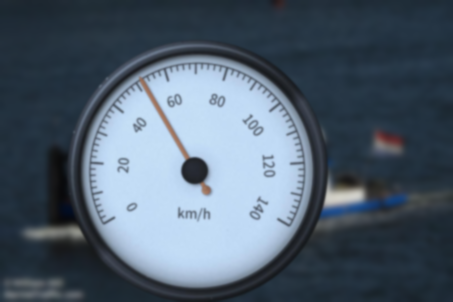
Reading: km/h 52
